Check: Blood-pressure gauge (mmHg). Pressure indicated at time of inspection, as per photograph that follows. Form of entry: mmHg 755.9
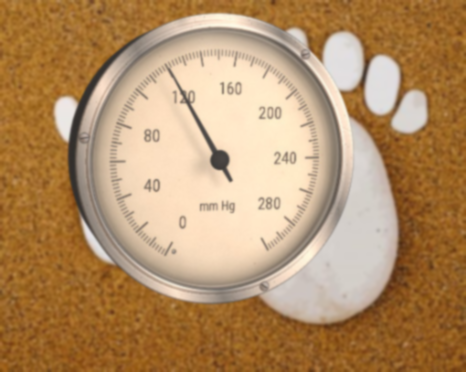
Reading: mmHg 120
